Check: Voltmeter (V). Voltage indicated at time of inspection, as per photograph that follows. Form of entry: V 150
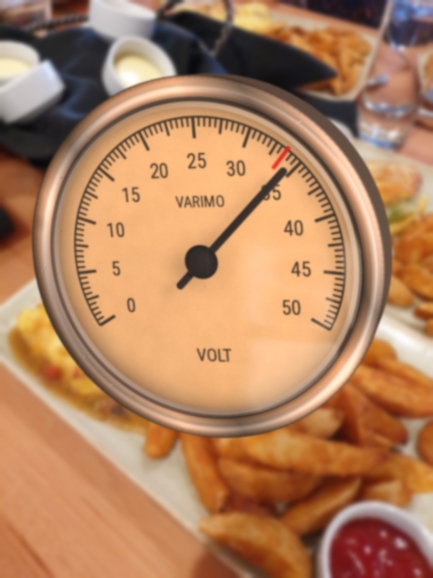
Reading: V 34.5
